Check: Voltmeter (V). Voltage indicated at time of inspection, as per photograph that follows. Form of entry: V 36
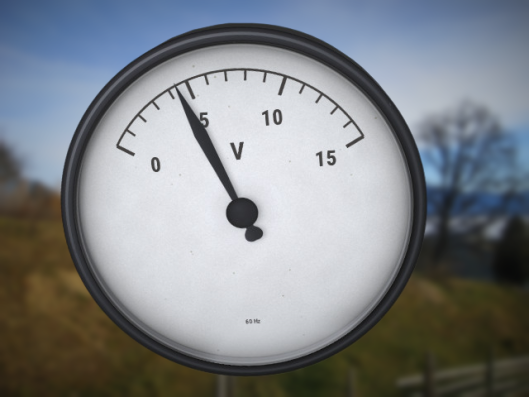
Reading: V 4.5
